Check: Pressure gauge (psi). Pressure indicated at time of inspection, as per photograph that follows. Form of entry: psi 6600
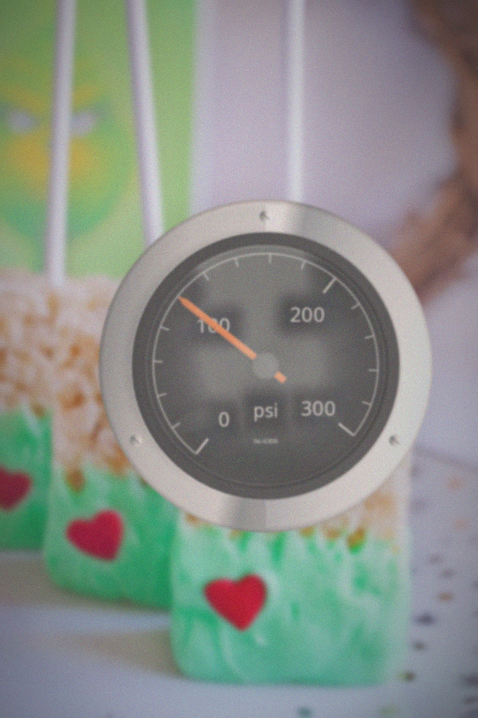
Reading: psi 100
